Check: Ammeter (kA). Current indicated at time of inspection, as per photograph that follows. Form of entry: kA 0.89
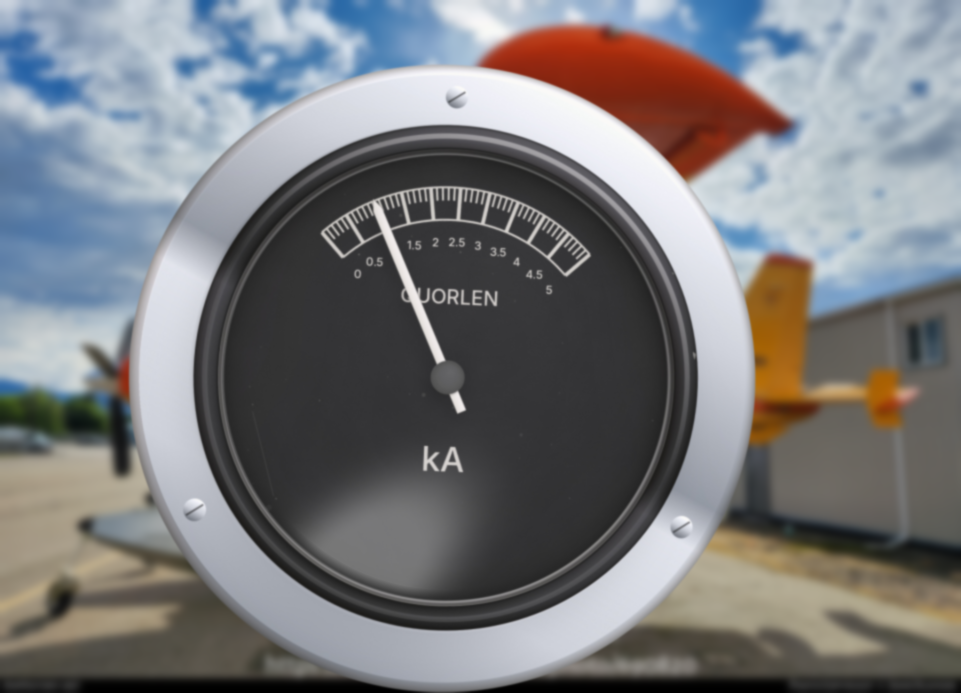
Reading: kA 1
